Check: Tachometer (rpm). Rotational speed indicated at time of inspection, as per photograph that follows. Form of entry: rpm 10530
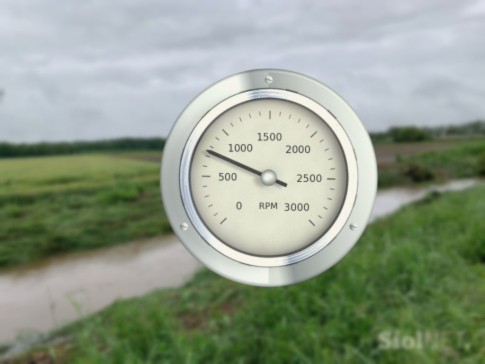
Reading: rpm 750
